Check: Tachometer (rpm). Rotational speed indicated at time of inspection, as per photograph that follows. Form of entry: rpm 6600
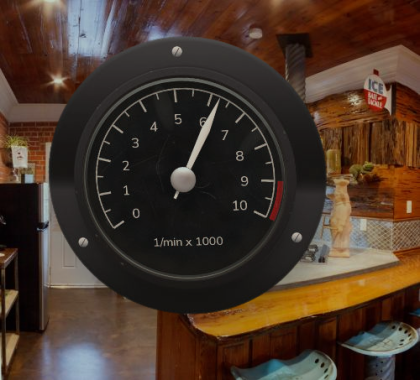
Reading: rpm 6250
